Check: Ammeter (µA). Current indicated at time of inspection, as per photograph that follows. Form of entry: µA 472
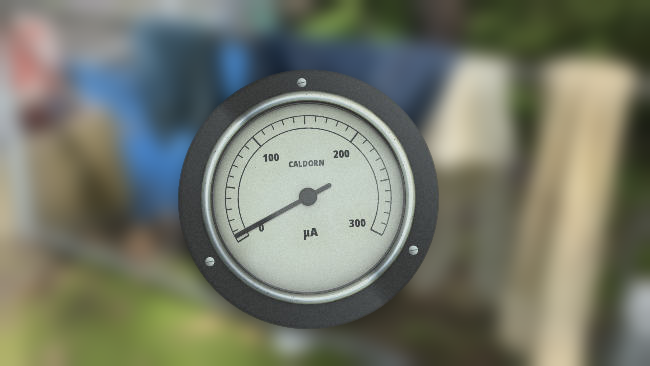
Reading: µA 5
